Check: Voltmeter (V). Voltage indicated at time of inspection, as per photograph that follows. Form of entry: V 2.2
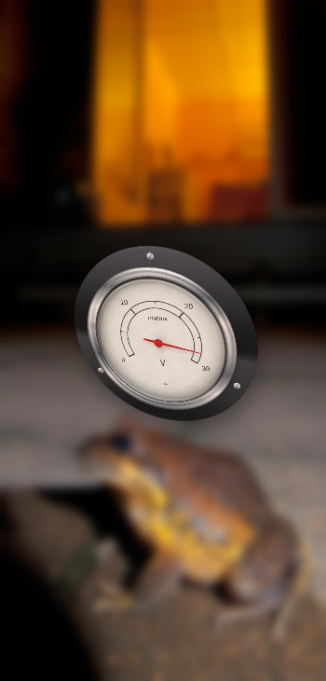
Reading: V 27.5
